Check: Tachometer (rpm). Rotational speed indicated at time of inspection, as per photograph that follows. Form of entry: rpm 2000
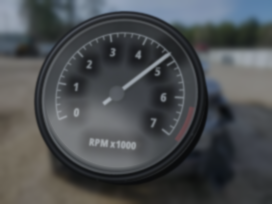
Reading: rpm 4800
